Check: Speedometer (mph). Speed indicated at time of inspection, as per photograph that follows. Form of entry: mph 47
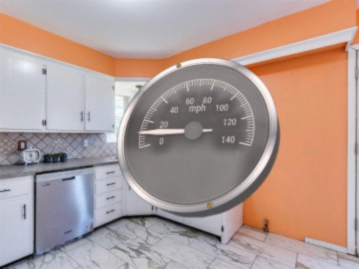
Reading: mph 10
